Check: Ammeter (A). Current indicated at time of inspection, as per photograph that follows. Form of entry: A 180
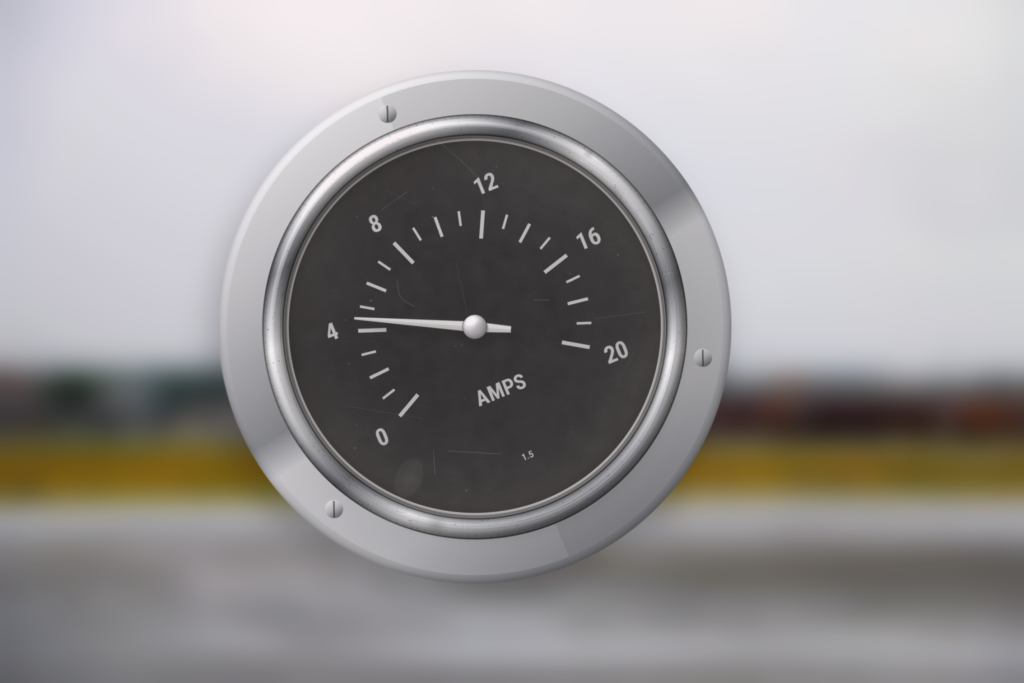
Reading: A 4.5
